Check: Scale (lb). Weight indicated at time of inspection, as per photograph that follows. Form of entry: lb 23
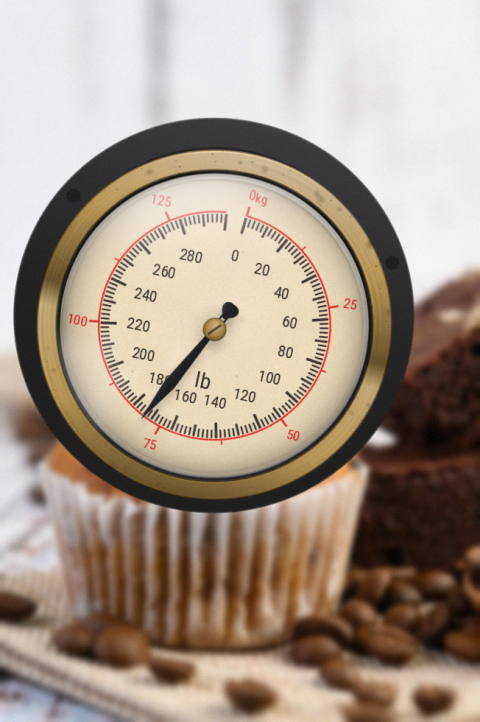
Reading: lb 174
